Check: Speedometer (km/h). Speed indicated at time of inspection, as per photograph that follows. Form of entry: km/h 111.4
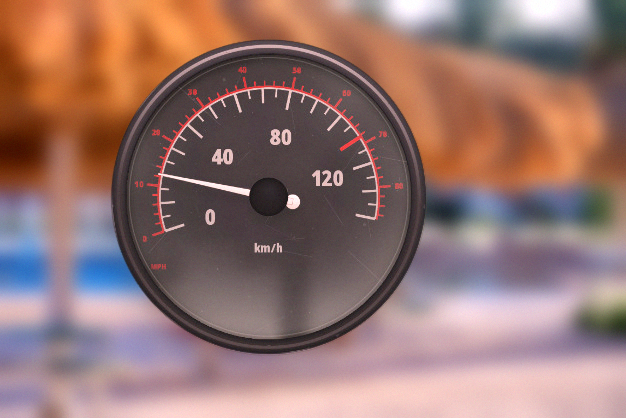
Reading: km/h 20
